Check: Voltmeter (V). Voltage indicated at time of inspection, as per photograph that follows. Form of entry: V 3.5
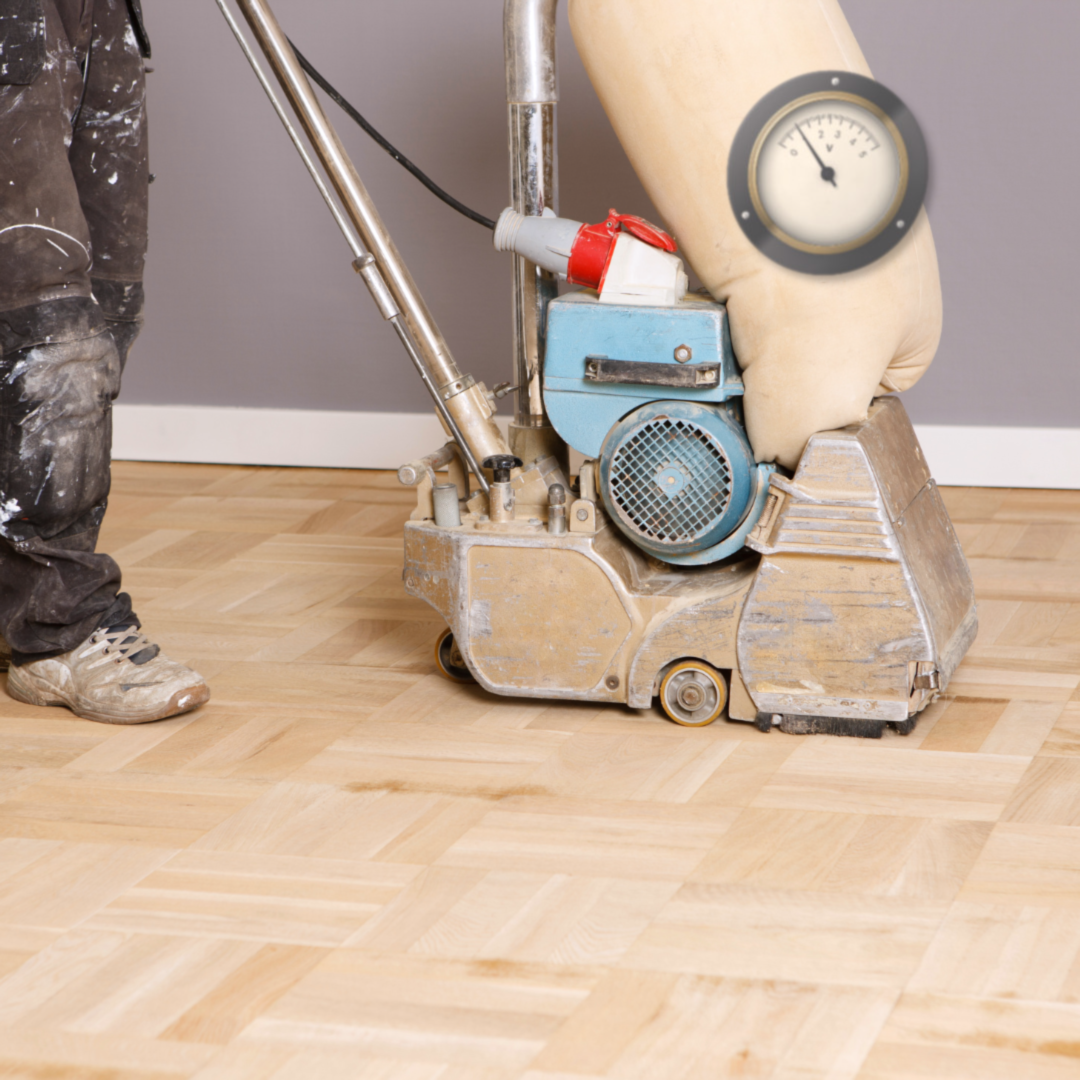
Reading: V 1
